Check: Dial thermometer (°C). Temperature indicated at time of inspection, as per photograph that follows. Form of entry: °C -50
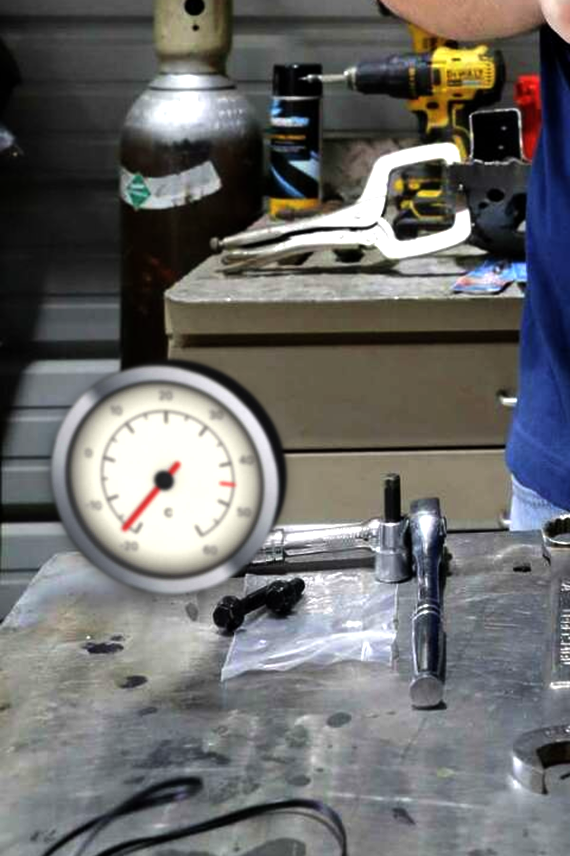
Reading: °C -17.5
